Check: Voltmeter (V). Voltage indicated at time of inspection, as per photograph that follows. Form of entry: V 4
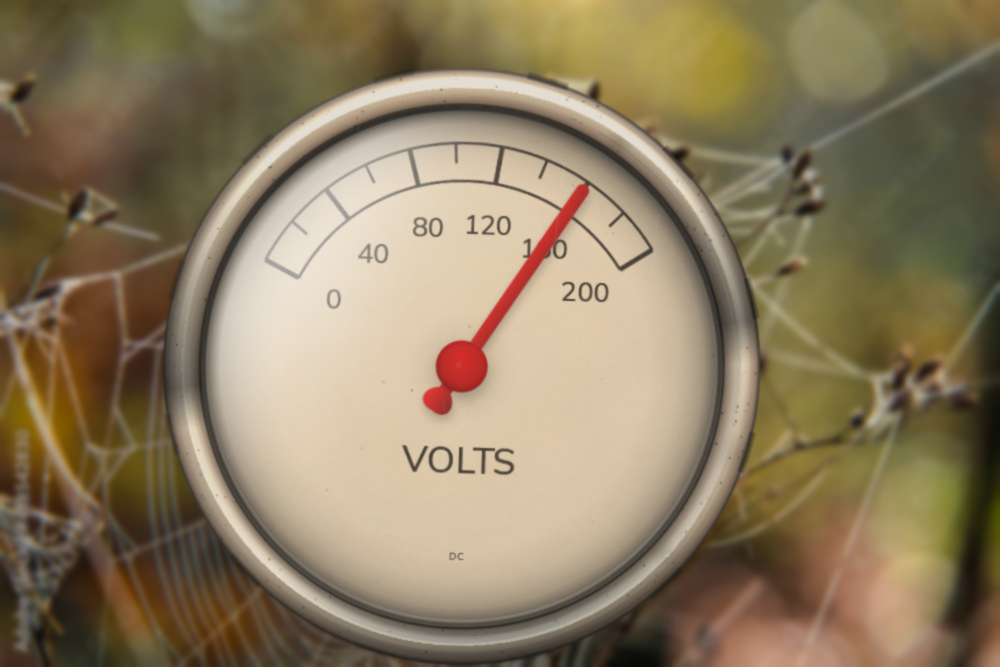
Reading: V 160
